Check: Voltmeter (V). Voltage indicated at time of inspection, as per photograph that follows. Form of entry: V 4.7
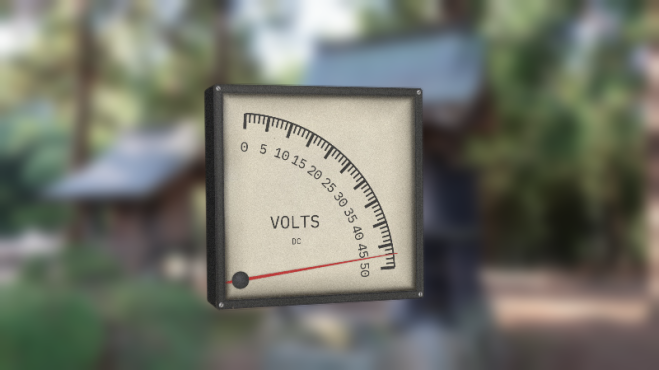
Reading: V 47
